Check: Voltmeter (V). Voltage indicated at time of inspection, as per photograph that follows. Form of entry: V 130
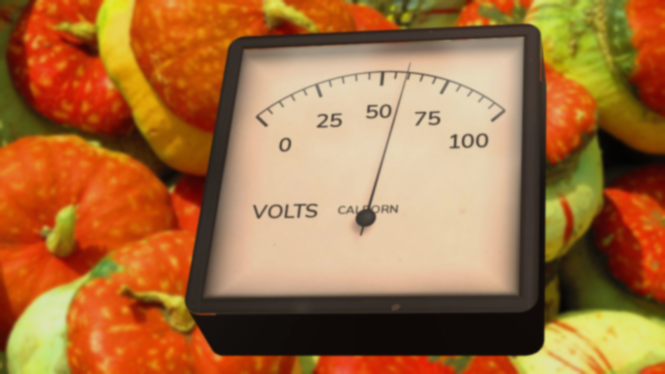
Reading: V 60
